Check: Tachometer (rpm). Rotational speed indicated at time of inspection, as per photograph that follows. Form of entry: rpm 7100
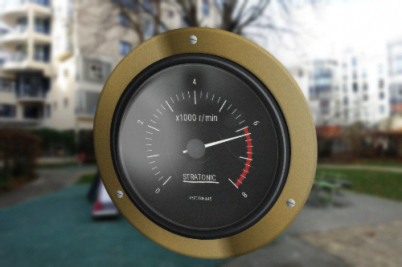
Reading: rpm 6200
